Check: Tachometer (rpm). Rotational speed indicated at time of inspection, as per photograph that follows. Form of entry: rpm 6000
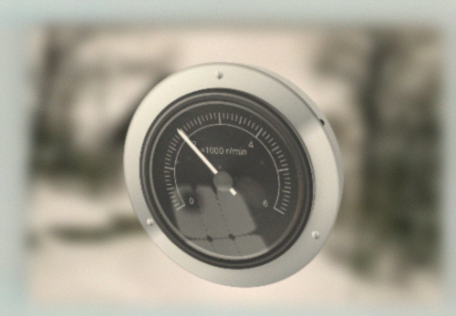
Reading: rpm 2000
